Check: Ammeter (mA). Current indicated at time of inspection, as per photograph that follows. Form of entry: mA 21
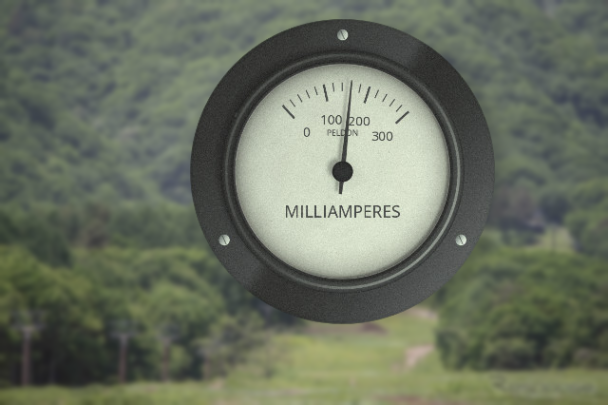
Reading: mA 160
